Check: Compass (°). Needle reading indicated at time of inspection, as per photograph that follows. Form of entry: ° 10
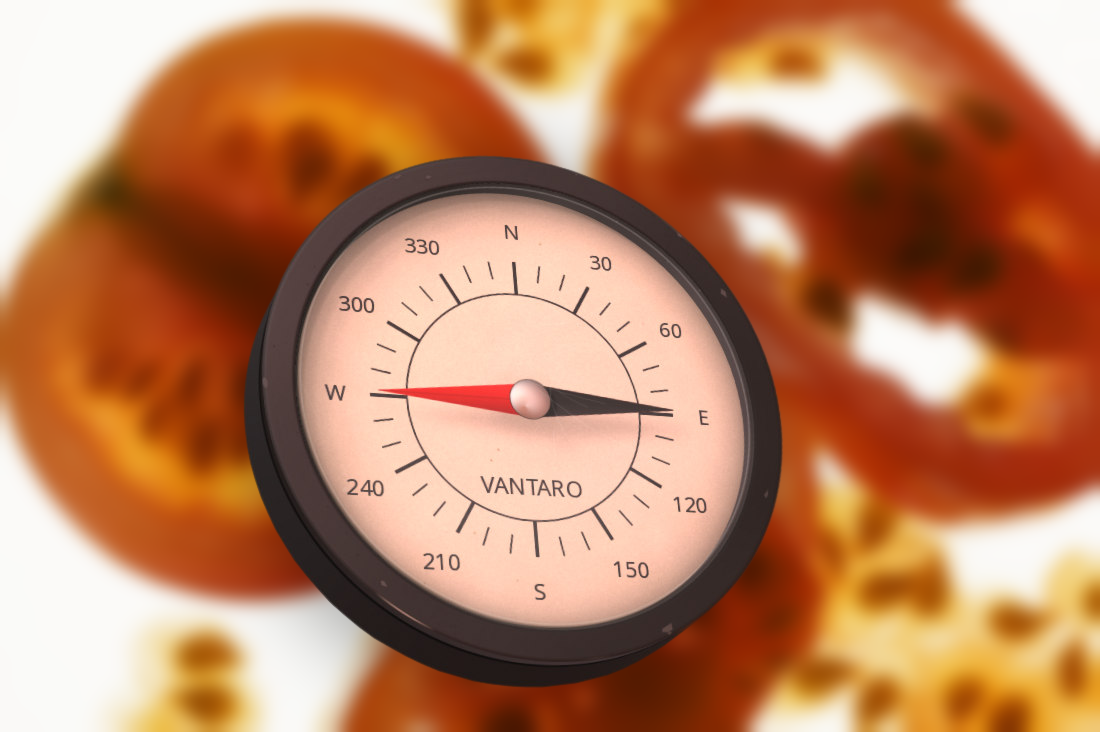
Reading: ° 270
